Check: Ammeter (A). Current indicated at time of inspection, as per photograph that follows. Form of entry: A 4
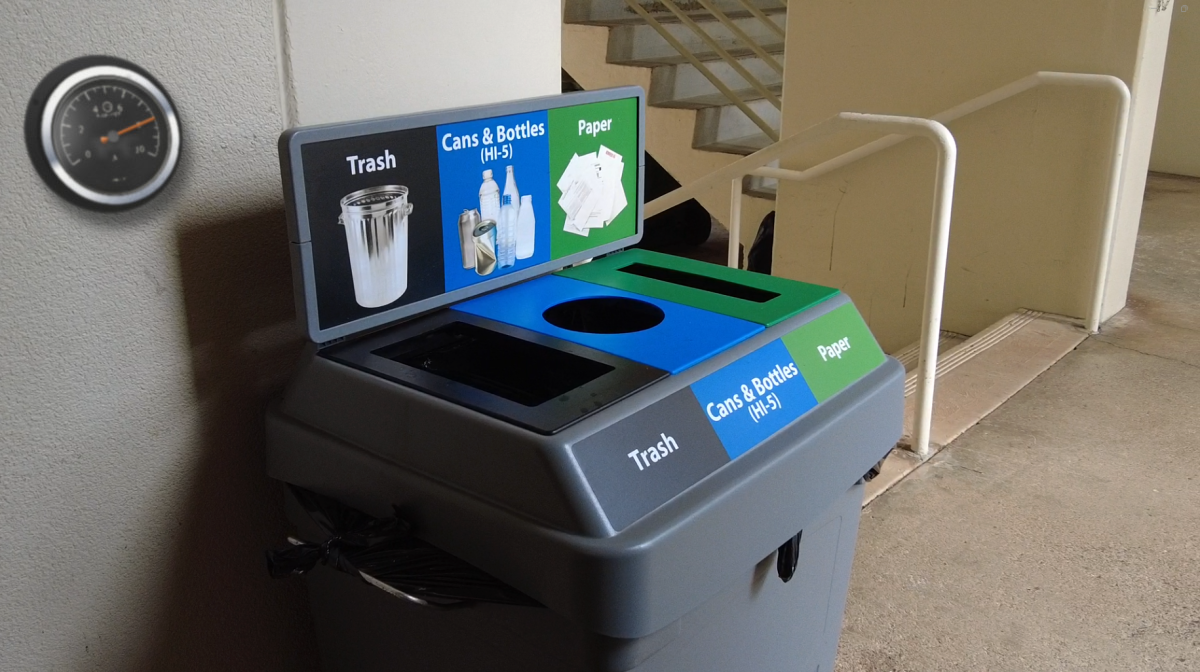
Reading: A 8
